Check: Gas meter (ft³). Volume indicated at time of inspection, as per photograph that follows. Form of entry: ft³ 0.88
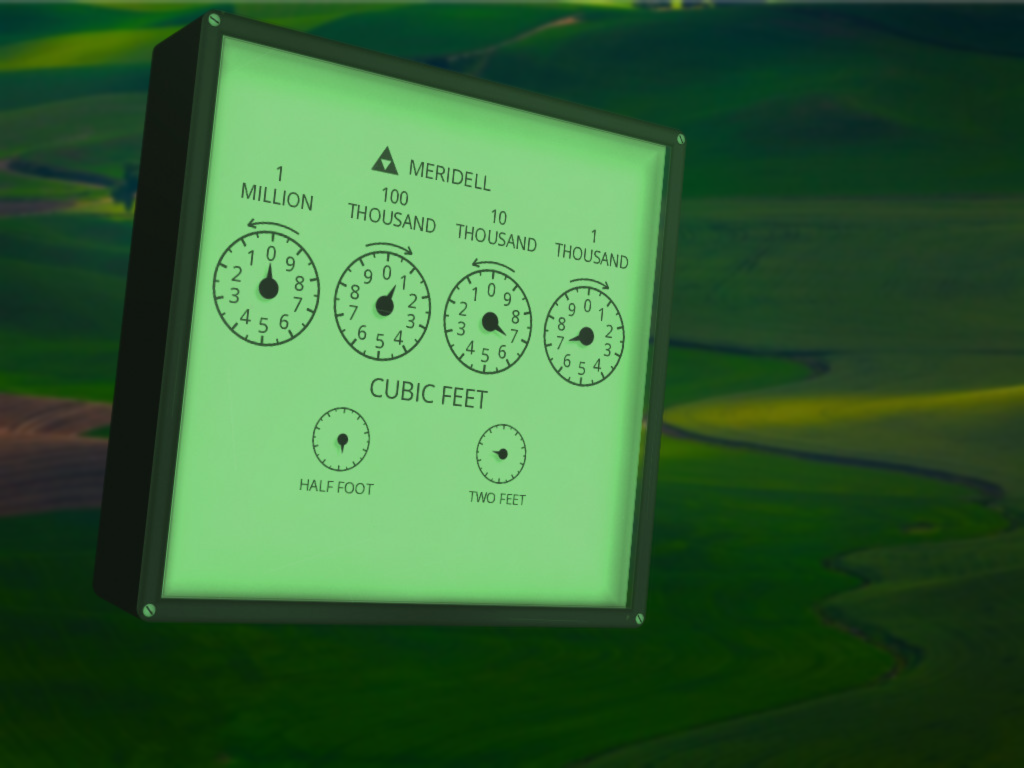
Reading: ft³ 6700
